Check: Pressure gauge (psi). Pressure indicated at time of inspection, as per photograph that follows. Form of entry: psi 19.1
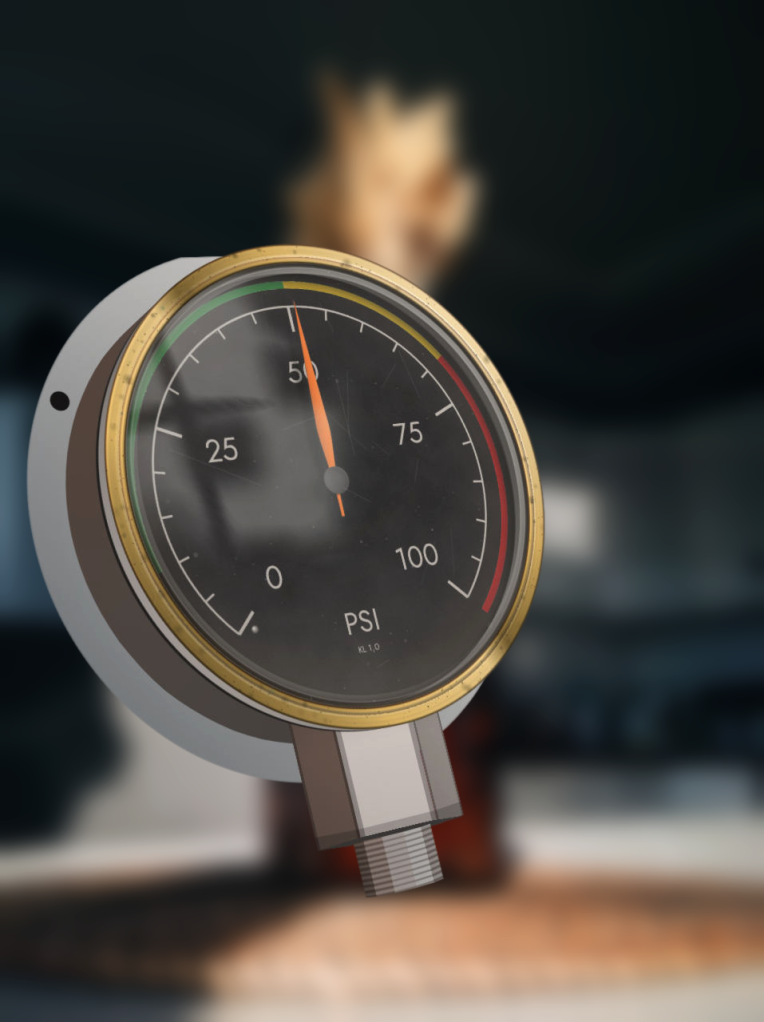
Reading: psi 50
